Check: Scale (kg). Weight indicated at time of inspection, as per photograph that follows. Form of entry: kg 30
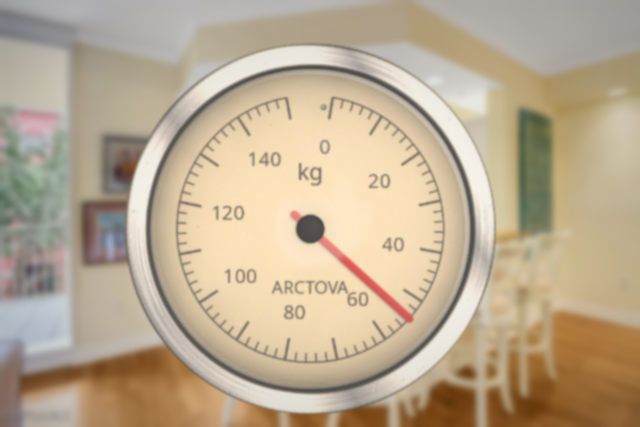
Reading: kg 54
